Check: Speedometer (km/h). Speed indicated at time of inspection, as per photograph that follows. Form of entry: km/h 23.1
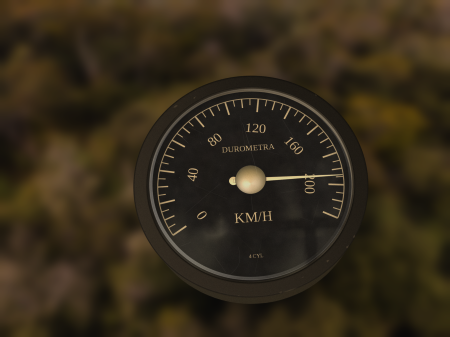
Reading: km/h 195
